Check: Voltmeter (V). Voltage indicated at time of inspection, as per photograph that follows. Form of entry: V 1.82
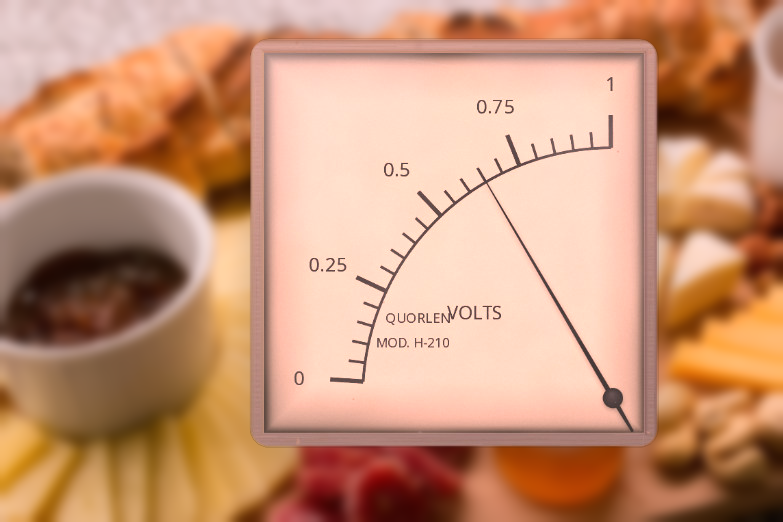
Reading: V 0.65
